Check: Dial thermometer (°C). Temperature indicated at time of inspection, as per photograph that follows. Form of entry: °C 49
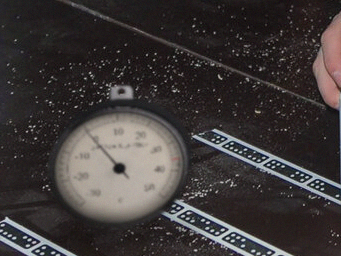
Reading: °C 0
